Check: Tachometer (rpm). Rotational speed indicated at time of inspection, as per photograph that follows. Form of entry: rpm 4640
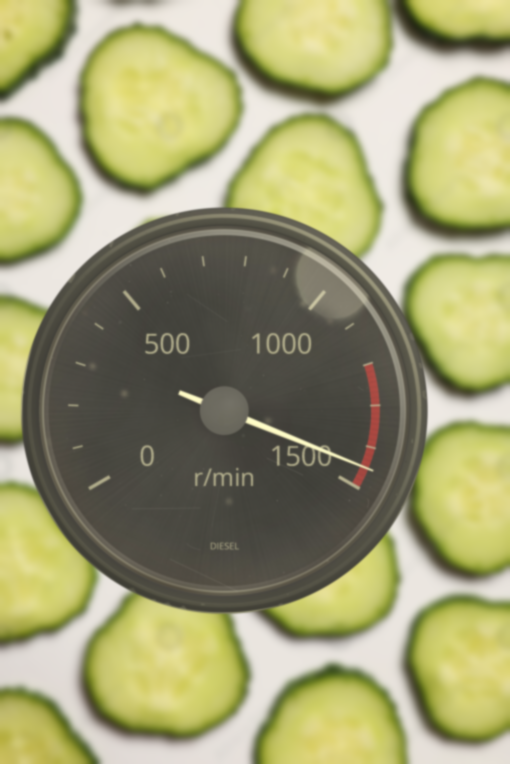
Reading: rpm 1450
